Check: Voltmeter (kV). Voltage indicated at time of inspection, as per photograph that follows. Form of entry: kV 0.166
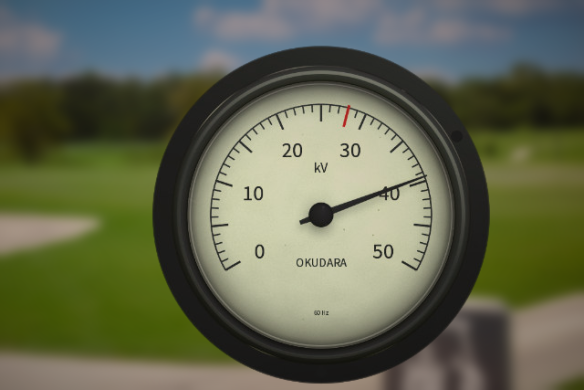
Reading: kV 39.5
